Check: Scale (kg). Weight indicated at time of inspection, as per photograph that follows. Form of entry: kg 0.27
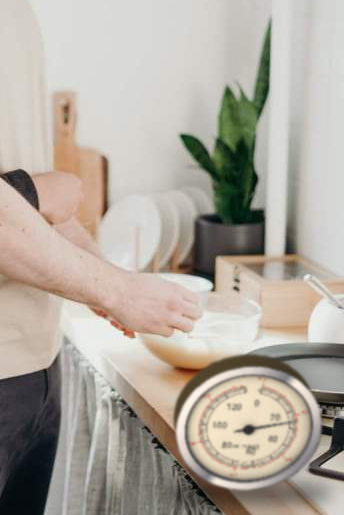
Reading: kg 25
